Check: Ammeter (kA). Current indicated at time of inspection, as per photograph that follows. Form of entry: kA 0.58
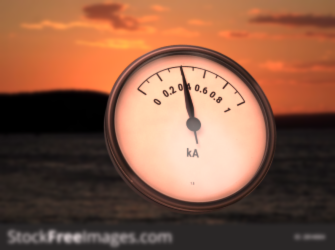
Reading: kA 0.4
